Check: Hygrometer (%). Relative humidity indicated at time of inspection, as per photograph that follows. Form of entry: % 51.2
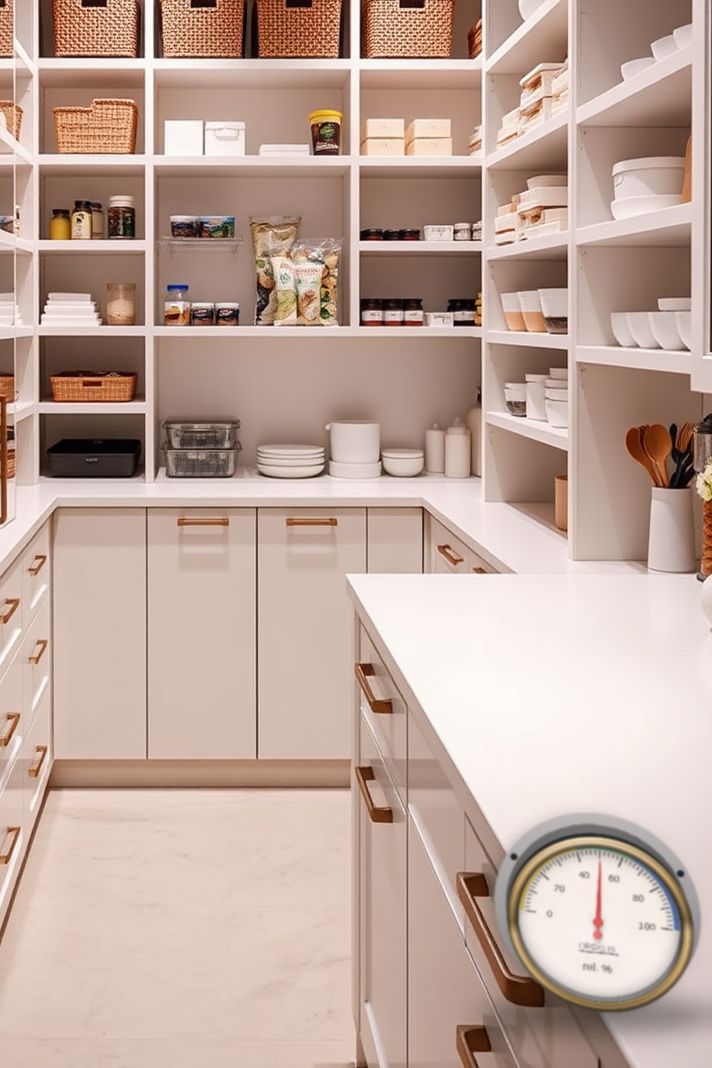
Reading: % 50
